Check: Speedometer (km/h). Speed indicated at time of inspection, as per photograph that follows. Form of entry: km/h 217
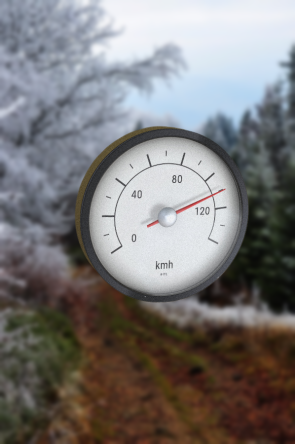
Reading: km/h 110
